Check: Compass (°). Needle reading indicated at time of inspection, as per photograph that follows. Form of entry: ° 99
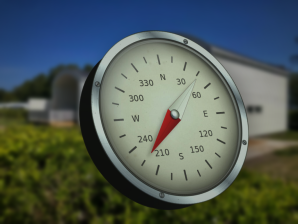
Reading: ° 225
